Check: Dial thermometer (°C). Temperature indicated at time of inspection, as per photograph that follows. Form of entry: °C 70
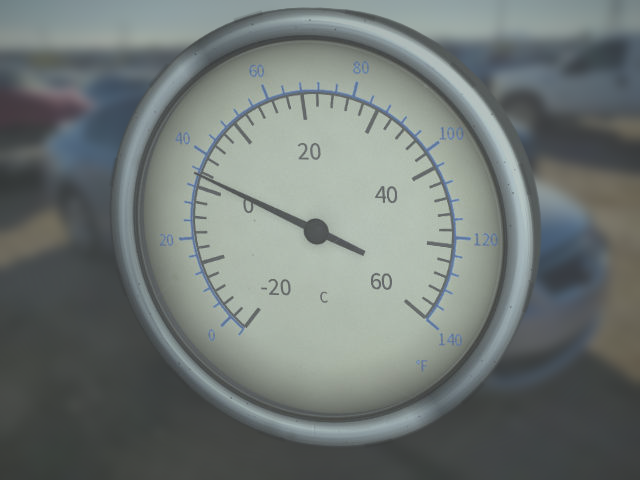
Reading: °C 2
